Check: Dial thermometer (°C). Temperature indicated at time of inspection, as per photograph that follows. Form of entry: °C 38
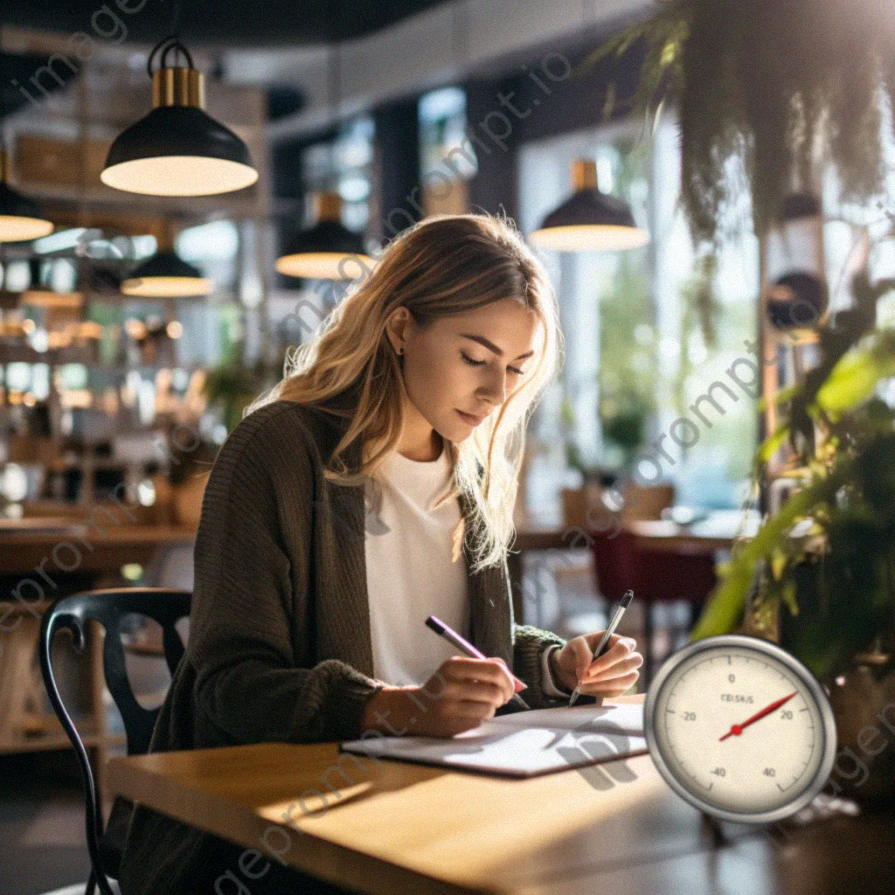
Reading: °C 16
